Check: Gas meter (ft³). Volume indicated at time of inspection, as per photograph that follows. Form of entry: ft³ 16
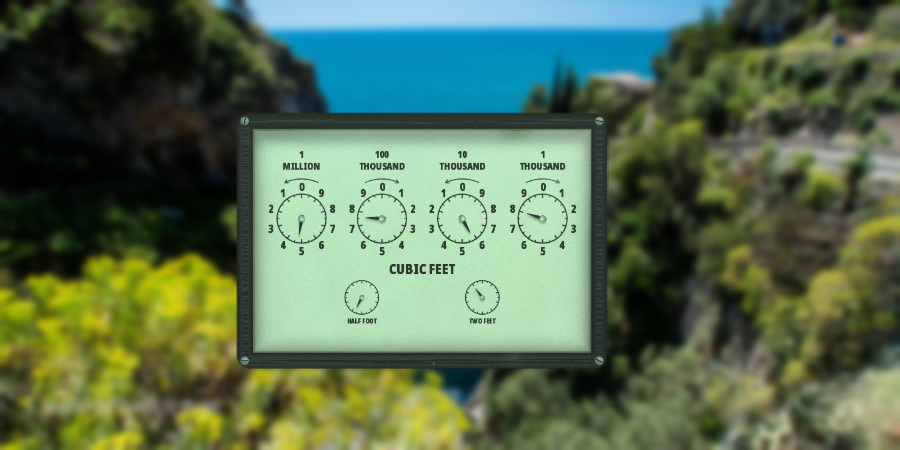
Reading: ft³ 475800
